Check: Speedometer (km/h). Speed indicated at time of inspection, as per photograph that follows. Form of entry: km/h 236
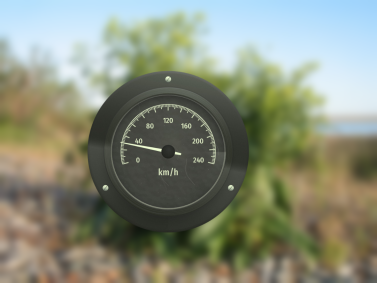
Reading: km/h 30
